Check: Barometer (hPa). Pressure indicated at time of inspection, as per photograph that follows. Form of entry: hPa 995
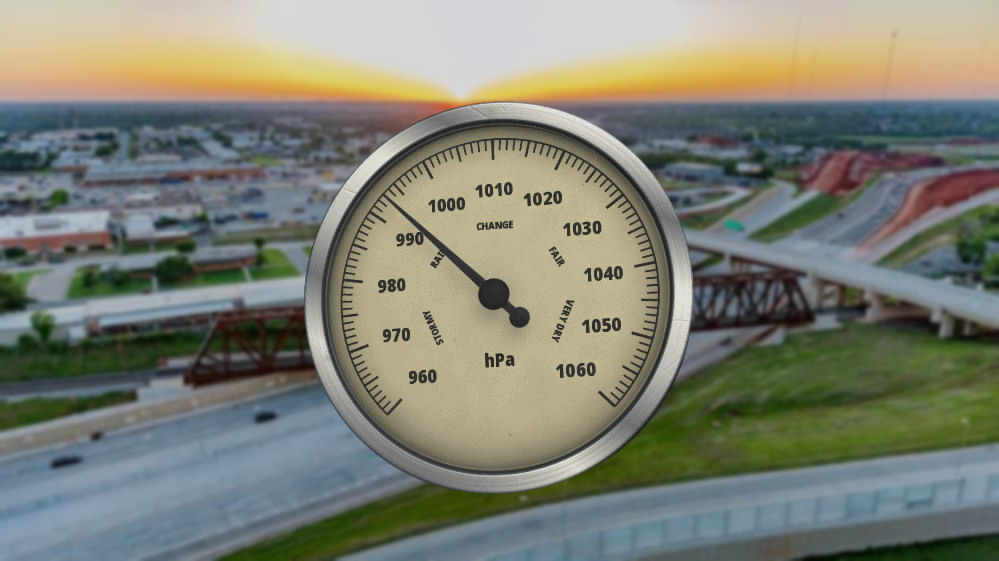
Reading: hPa 993
